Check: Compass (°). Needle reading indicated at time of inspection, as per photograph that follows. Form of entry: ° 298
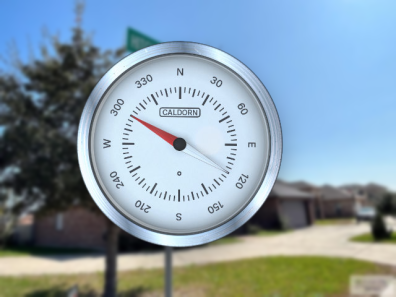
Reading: ° 300
